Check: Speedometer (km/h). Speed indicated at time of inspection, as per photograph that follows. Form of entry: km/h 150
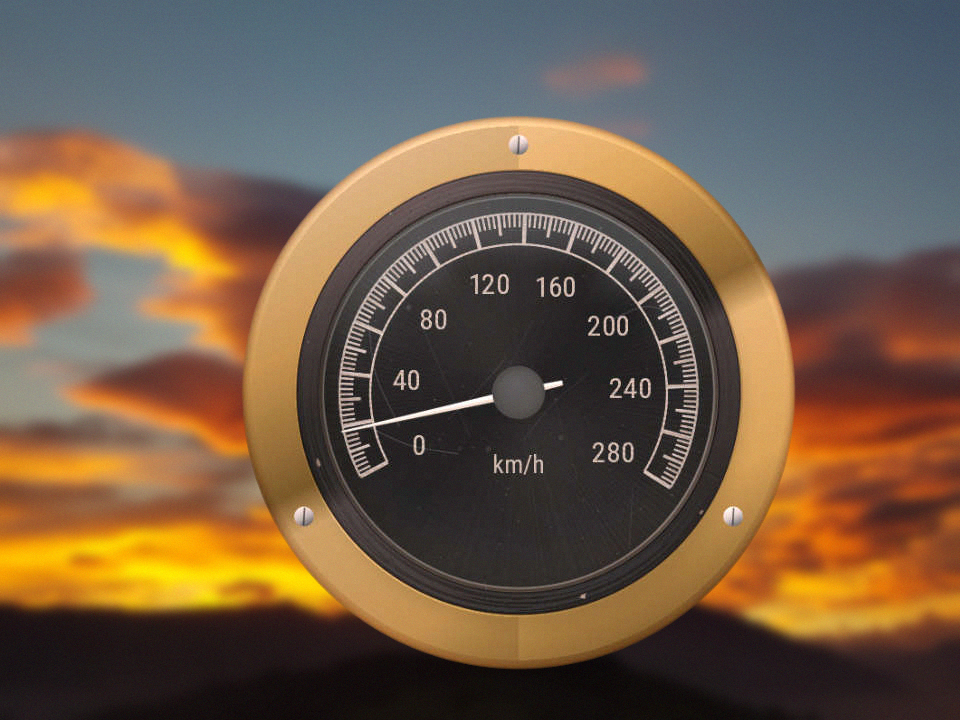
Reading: km/h 18
